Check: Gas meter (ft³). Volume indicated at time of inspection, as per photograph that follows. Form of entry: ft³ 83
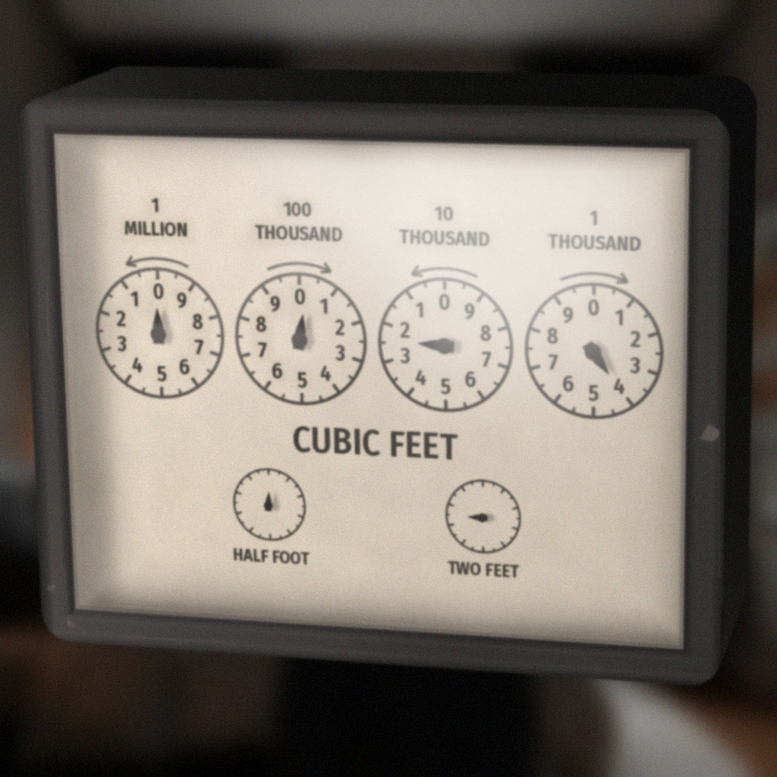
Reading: ft³ 2400
